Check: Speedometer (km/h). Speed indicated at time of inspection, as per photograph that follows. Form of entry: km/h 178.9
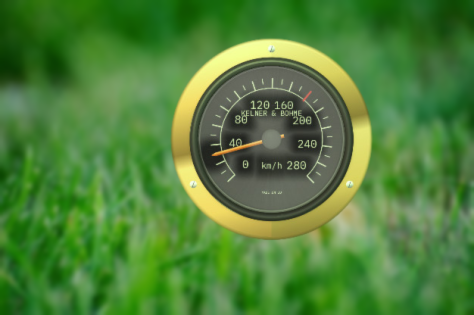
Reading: km/h 30
